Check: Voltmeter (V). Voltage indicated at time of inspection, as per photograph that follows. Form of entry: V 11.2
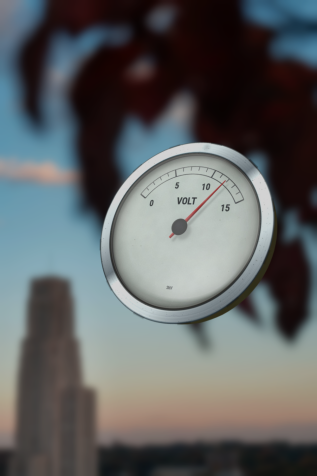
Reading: V 12
